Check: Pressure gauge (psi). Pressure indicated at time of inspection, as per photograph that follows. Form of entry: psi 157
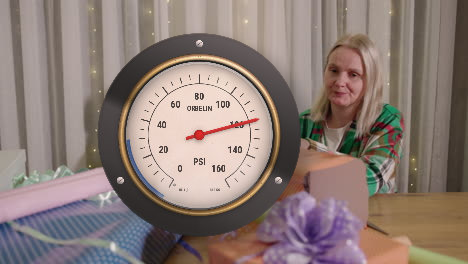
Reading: psi 120
